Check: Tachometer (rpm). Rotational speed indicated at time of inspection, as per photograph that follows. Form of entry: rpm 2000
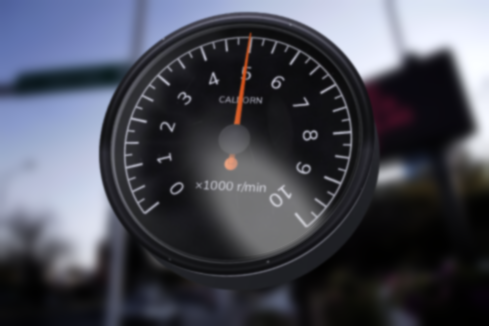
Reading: rpm 5000
